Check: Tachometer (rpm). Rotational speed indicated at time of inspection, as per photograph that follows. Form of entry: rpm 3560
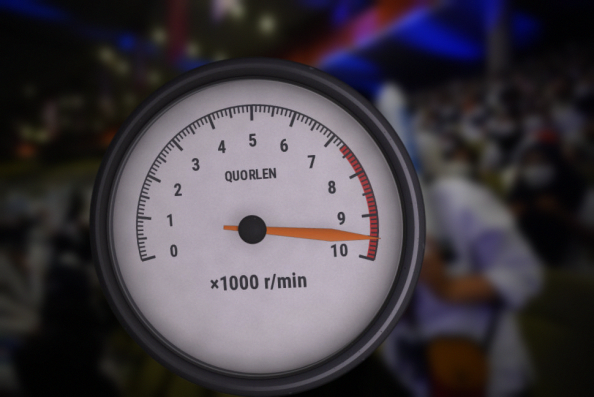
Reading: rpm 9500
